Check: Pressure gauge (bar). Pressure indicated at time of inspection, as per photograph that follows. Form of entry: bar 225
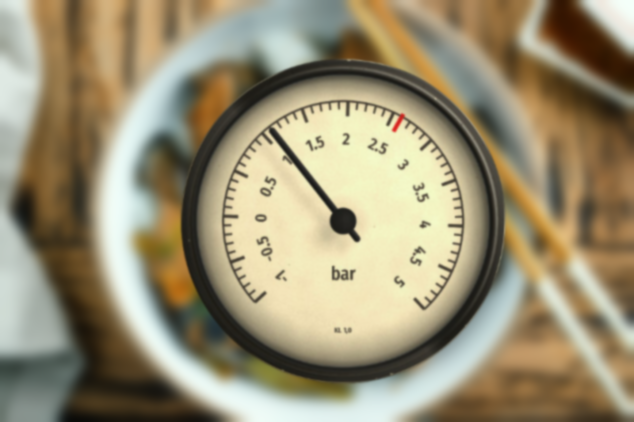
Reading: bar 1.1
